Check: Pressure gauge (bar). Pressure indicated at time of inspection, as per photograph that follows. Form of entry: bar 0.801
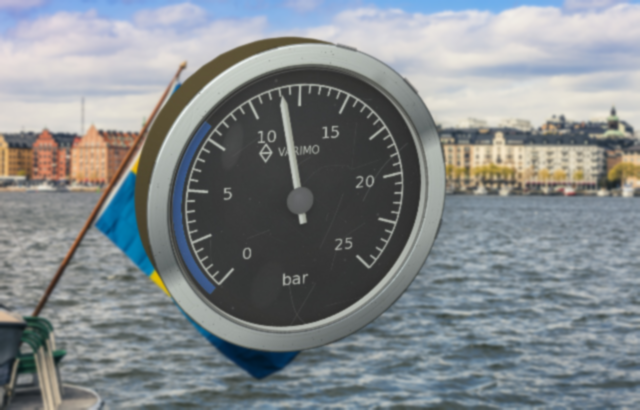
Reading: bar 11.5
